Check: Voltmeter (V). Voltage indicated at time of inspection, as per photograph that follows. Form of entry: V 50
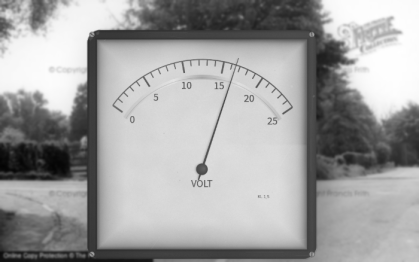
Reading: V 16.5
